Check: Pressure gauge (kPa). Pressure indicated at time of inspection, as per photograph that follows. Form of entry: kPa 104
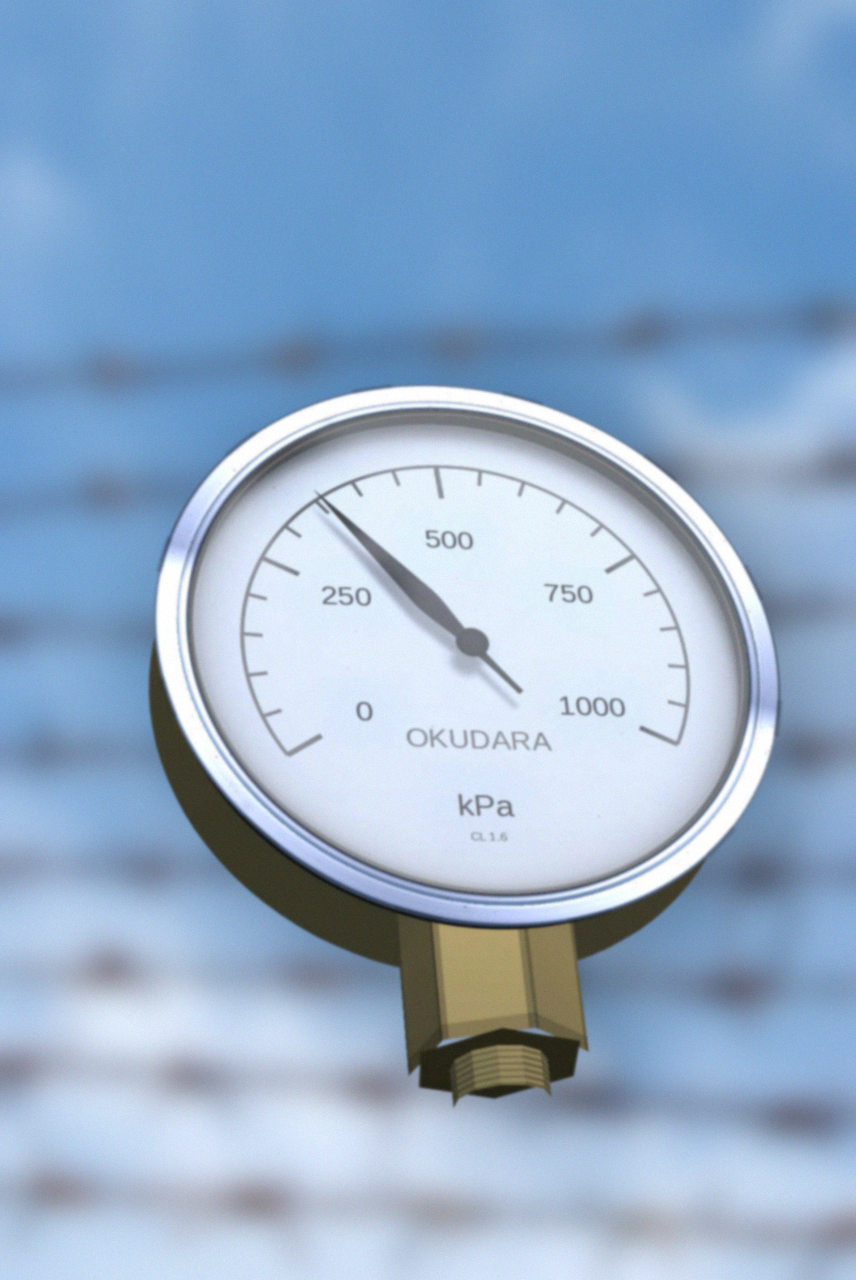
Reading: kPa 350
